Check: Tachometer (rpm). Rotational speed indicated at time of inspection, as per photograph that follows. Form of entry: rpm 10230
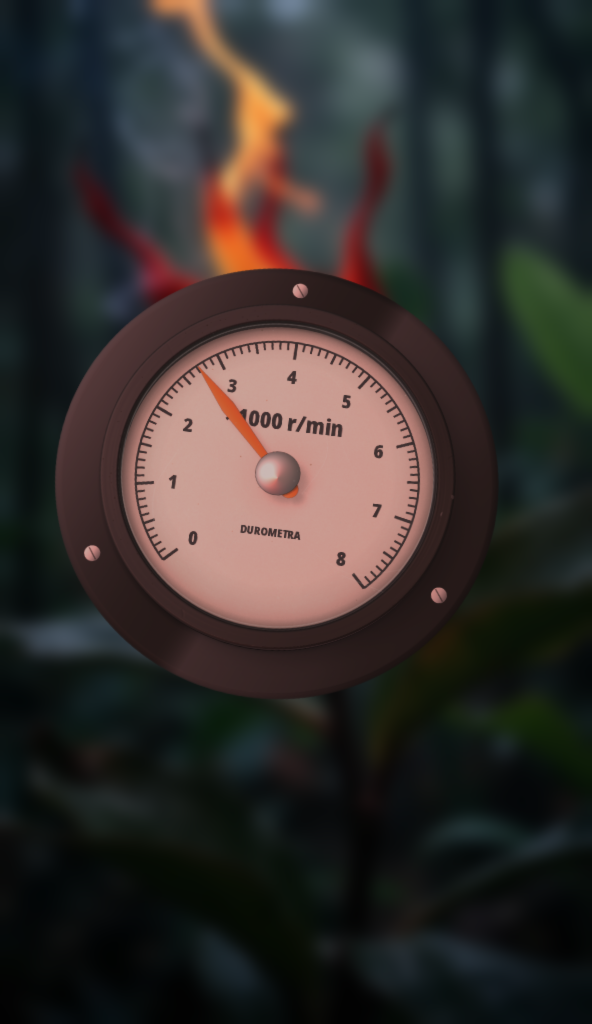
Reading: rpm 2700
